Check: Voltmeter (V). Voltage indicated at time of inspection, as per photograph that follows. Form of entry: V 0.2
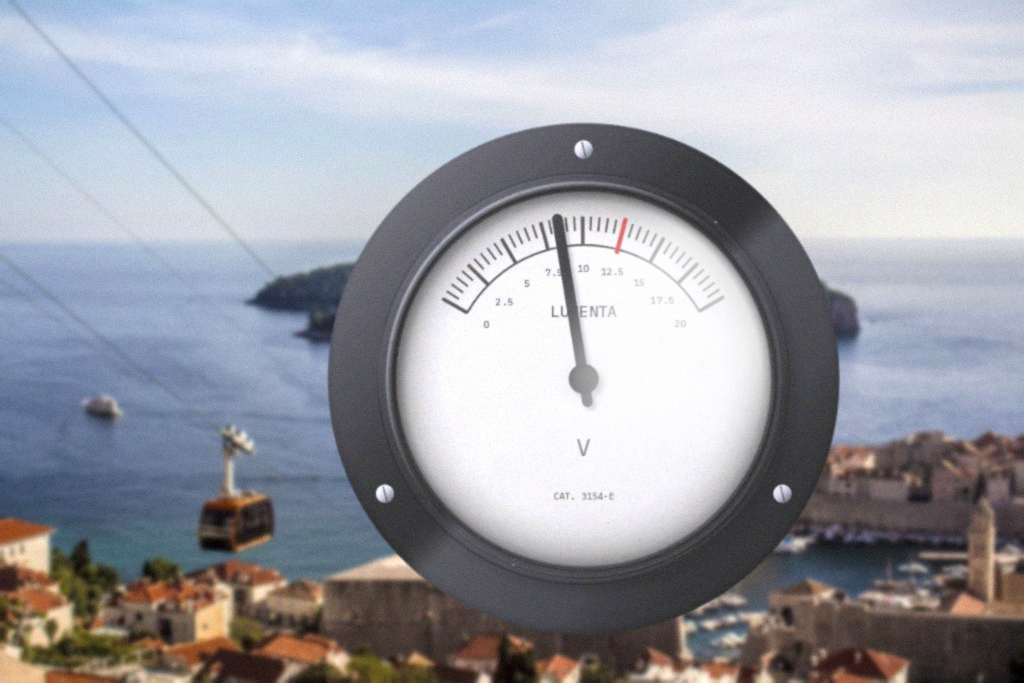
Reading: V 8.5
